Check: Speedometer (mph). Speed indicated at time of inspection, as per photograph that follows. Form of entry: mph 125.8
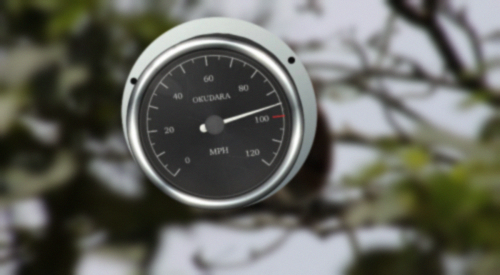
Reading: mph 95
